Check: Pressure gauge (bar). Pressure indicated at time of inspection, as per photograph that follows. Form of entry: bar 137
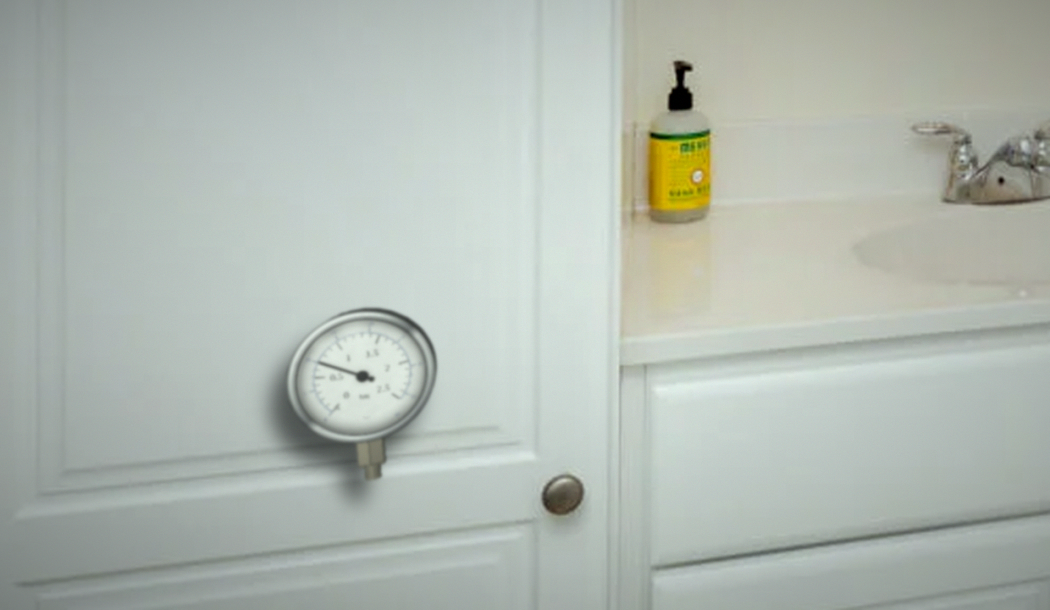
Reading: bar 0.7
